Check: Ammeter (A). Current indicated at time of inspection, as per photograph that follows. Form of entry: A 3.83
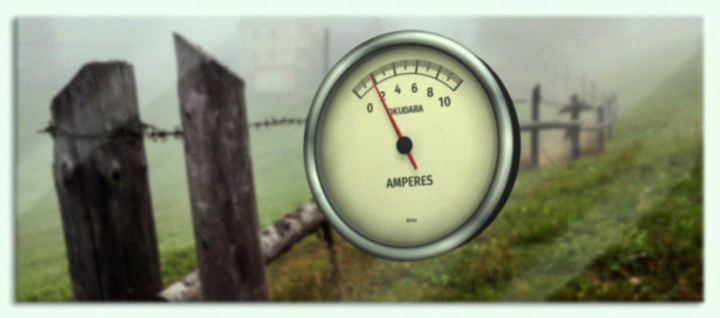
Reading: A 2
